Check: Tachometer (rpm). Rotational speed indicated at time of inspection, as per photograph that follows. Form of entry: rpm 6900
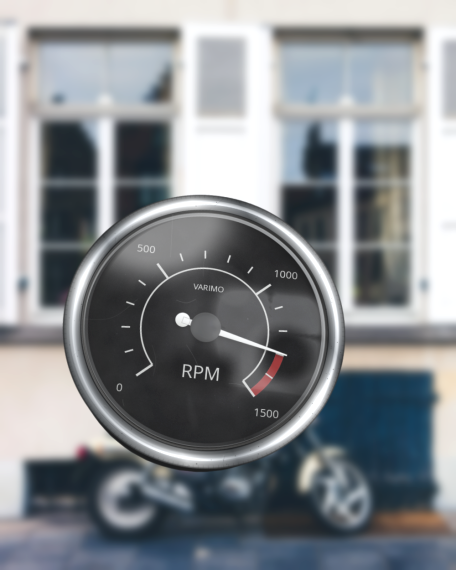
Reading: rpm 1300
